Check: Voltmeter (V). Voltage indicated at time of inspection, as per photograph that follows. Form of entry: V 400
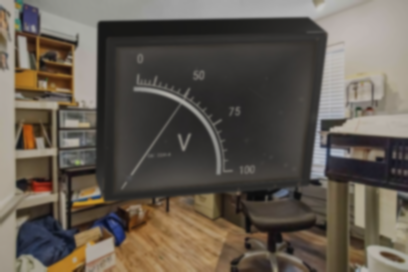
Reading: V 50
